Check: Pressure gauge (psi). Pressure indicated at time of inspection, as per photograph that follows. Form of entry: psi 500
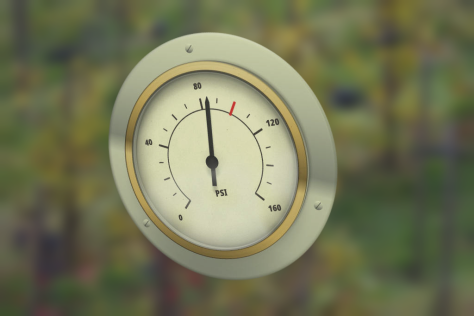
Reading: psi 85
